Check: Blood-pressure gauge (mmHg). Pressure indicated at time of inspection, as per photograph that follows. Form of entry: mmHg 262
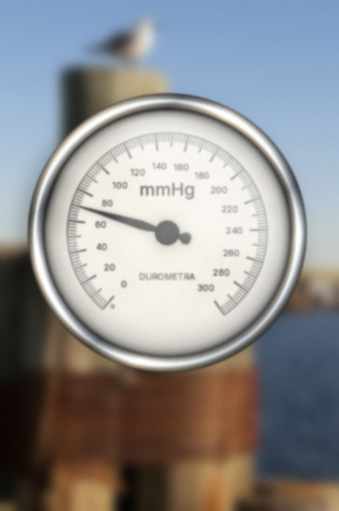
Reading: mmHg 70
